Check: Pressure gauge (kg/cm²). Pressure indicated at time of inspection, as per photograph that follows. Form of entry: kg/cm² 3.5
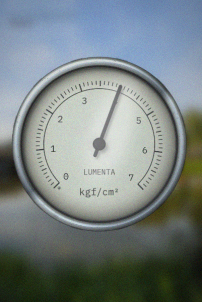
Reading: kg/cm² 4
